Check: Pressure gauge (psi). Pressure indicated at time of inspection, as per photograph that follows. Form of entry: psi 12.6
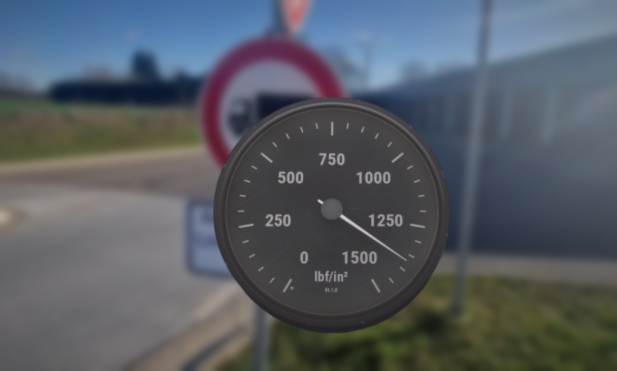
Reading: psi 1375
